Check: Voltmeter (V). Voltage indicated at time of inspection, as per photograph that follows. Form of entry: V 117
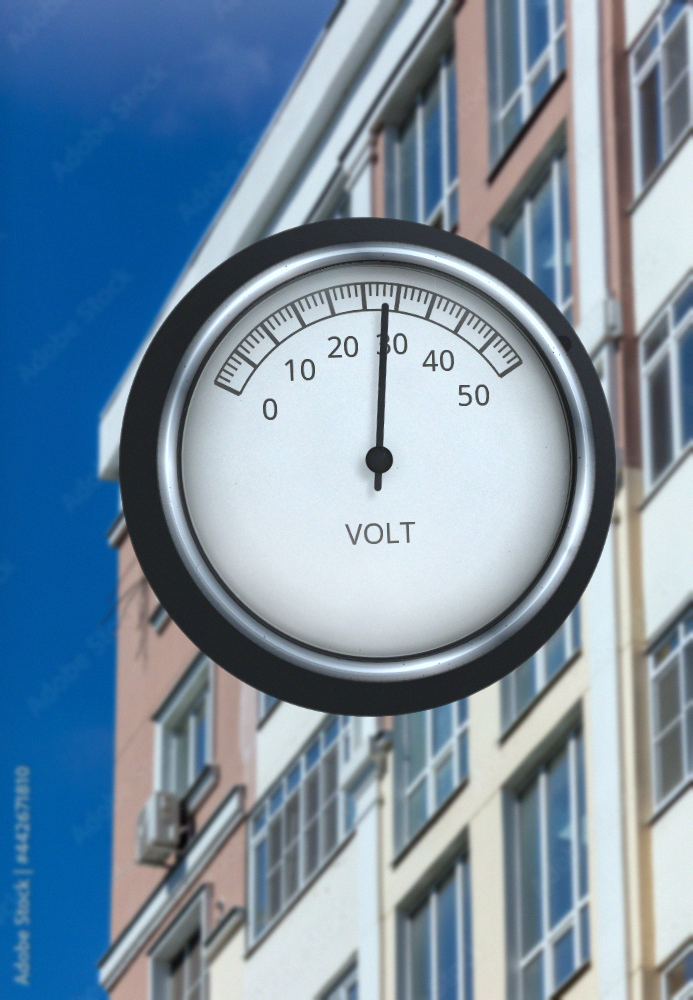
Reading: V 28
